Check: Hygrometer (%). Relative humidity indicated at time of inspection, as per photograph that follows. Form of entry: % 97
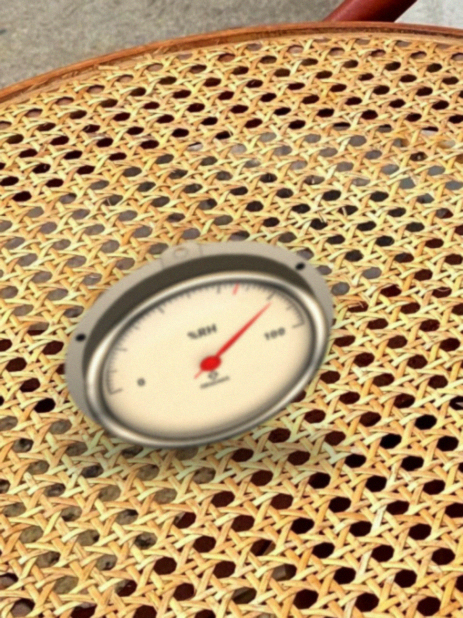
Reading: % 80
